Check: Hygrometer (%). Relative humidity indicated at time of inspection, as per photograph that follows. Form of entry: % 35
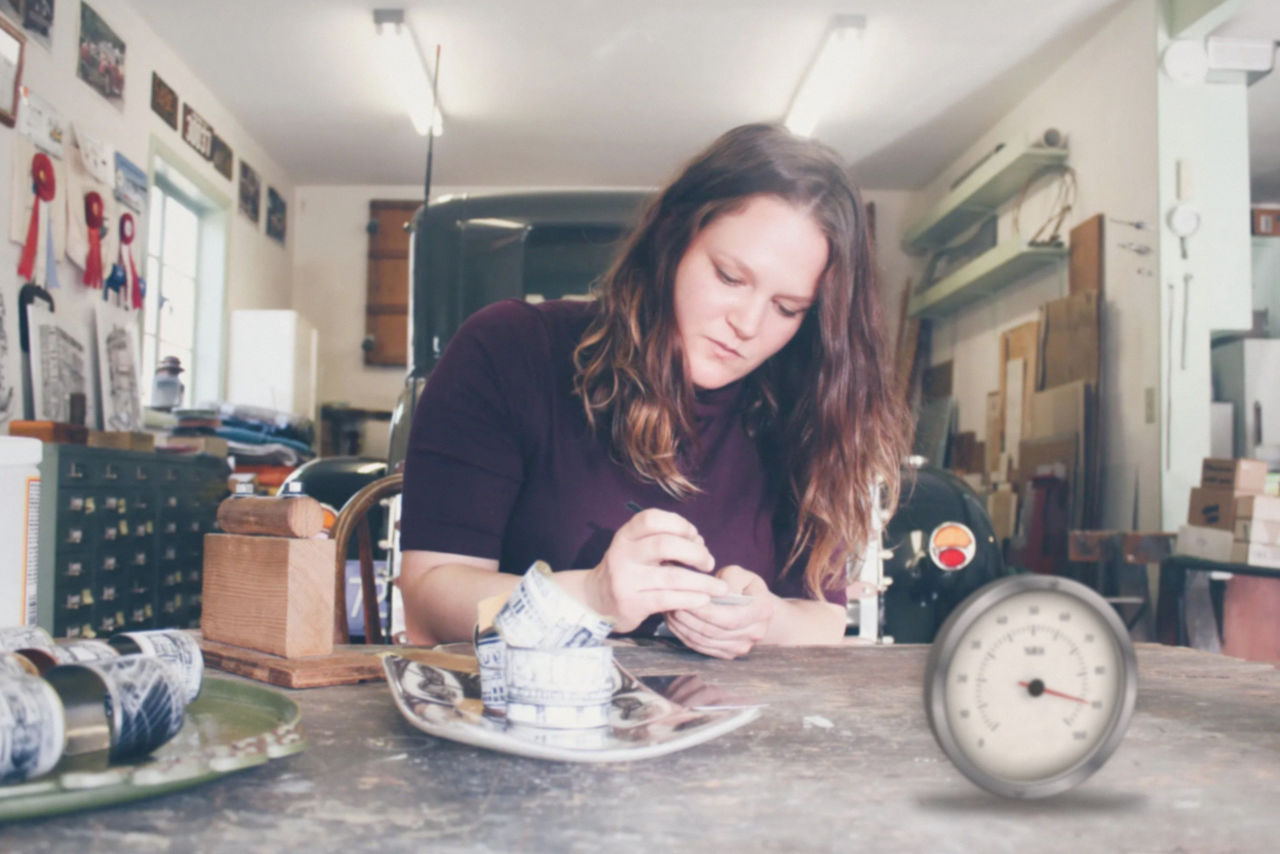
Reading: % 90
